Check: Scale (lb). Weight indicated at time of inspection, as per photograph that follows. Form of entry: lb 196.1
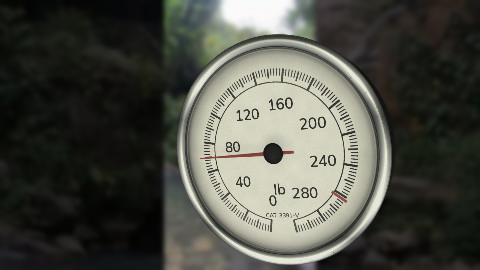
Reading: lb 70
